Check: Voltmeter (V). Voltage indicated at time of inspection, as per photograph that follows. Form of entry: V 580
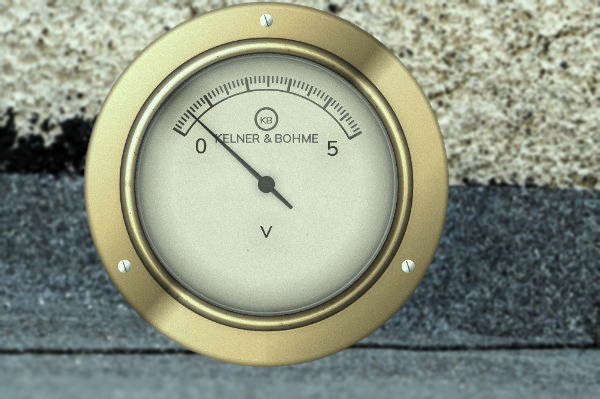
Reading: V 0.5
